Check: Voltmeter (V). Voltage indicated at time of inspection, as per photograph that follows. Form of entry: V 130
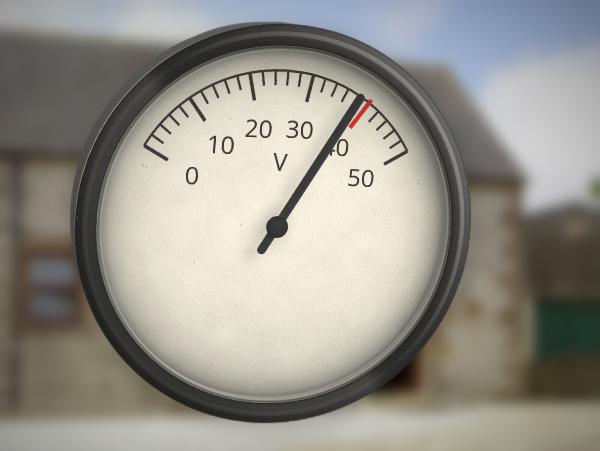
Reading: V 38
